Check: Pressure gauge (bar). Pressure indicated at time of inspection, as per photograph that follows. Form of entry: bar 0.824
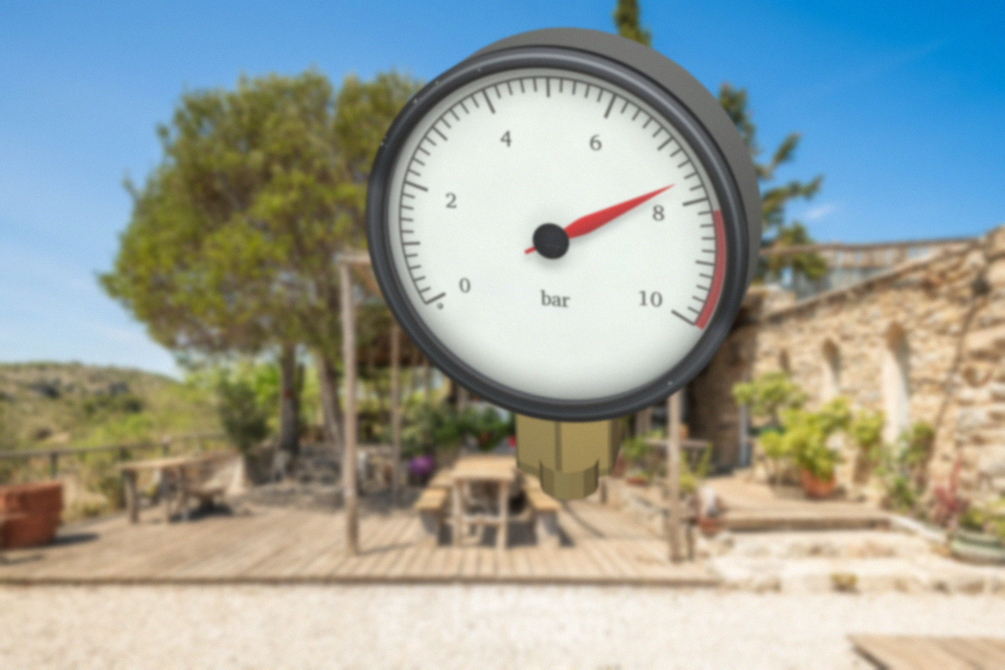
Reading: bar 7.6
